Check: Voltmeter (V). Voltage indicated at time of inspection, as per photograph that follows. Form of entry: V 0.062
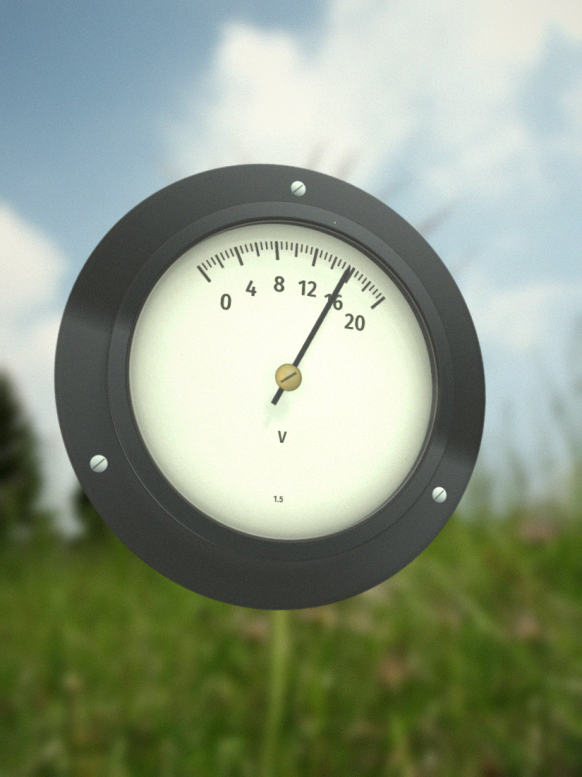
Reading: V 15.5
